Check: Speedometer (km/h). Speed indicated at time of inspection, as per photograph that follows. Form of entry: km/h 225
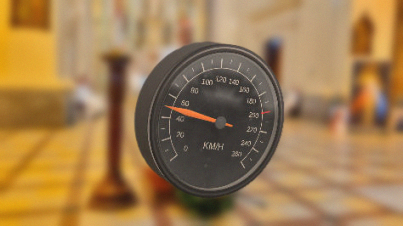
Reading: km/h 50
